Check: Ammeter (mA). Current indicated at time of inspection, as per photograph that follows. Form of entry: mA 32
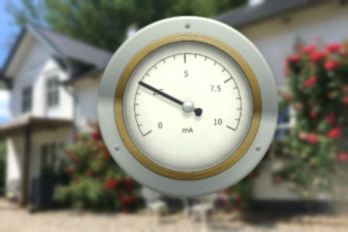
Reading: mA 2.5
